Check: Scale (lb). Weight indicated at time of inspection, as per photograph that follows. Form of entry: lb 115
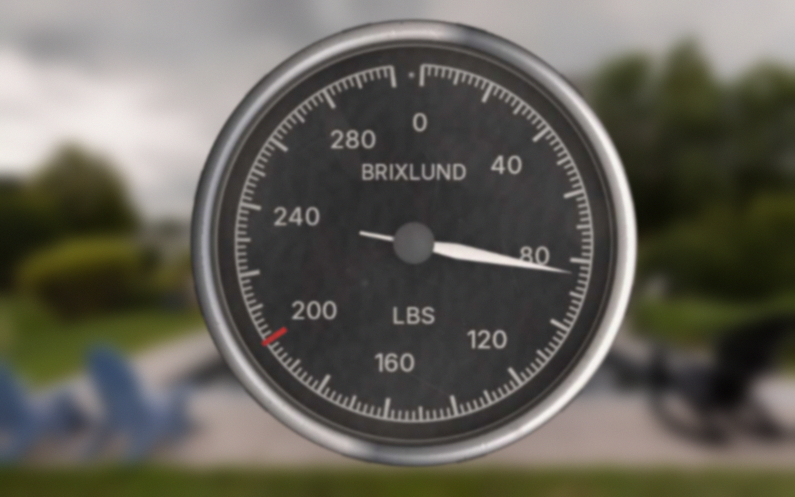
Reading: lb 84
